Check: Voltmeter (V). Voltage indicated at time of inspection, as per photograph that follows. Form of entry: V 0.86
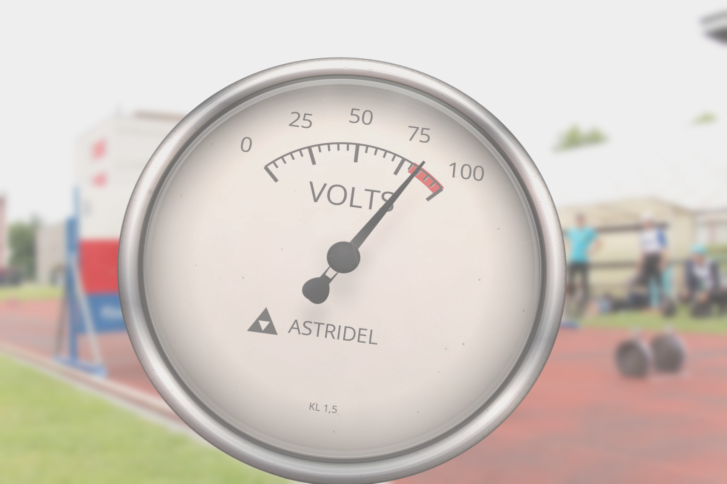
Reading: V 85
